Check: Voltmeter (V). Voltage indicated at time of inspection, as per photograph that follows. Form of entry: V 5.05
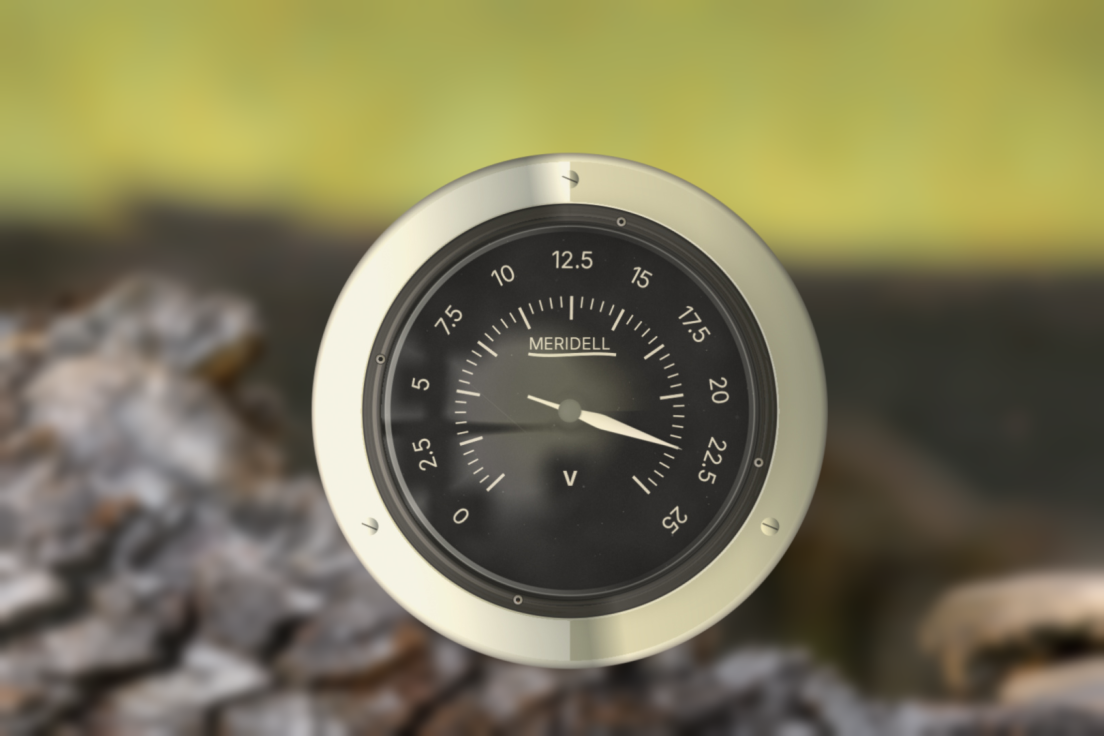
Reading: V 22.5
